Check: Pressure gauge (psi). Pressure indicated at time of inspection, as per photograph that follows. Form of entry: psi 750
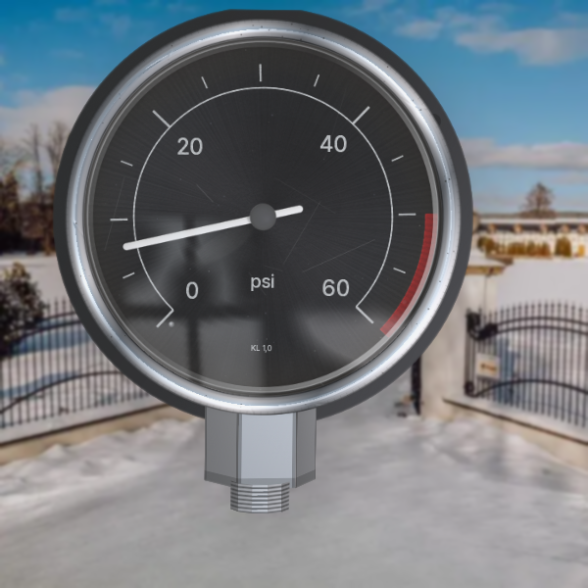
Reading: psi 7.5
